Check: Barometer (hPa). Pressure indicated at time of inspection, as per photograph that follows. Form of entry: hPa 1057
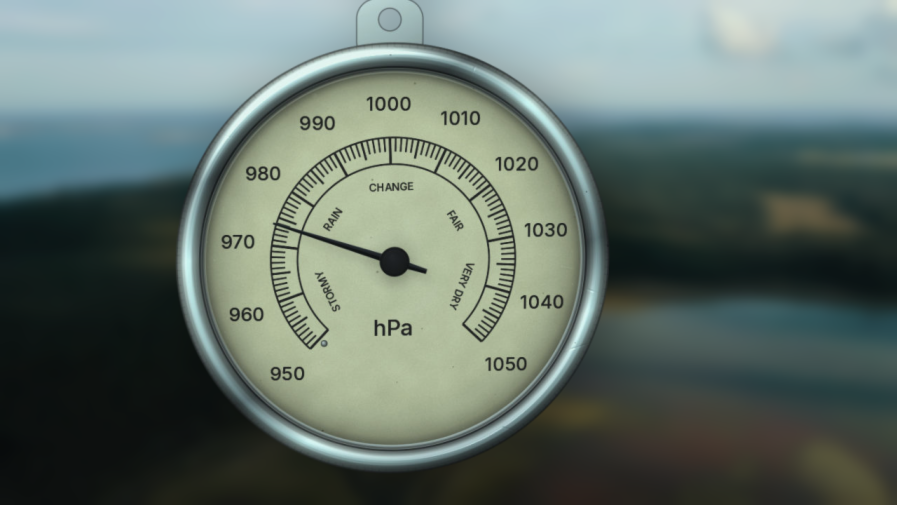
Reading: hPa 974
